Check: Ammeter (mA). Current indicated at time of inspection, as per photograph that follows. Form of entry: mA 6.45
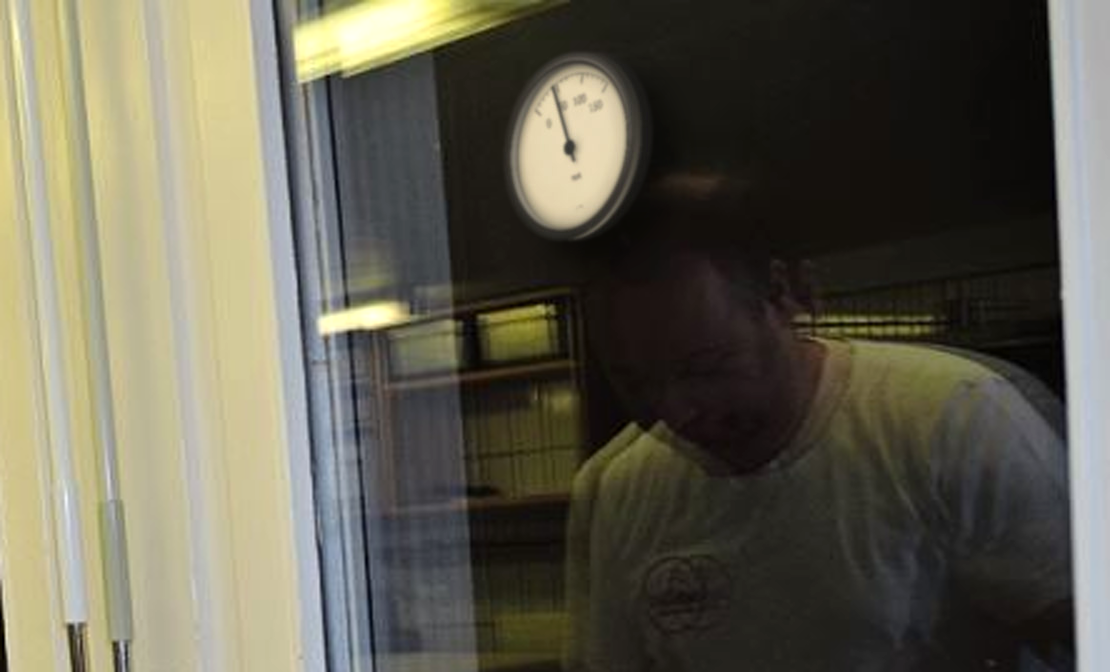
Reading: mA 50
